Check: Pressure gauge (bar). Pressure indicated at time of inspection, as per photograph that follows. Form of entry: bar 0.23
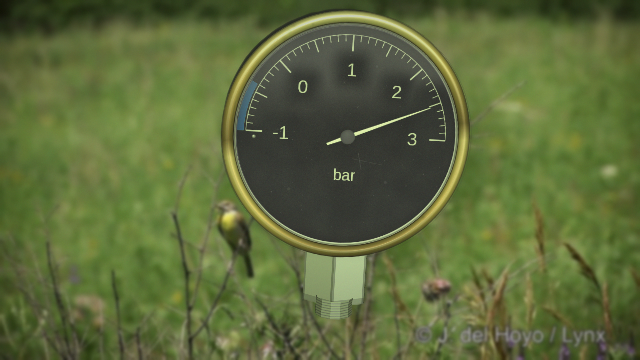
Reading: bar 2.5
